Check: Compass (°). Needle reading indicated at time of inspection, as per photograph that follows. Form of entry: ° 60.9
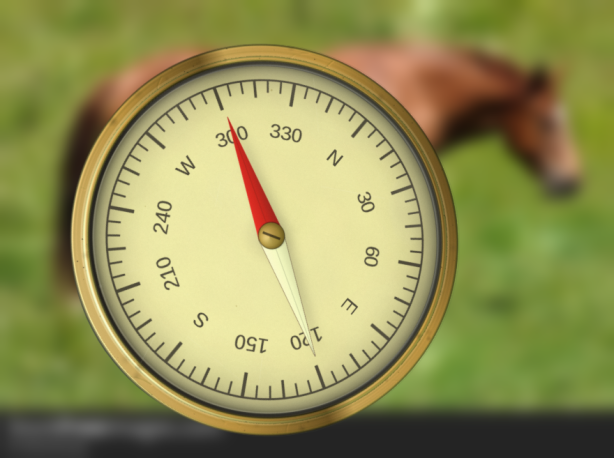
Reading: ° 300
